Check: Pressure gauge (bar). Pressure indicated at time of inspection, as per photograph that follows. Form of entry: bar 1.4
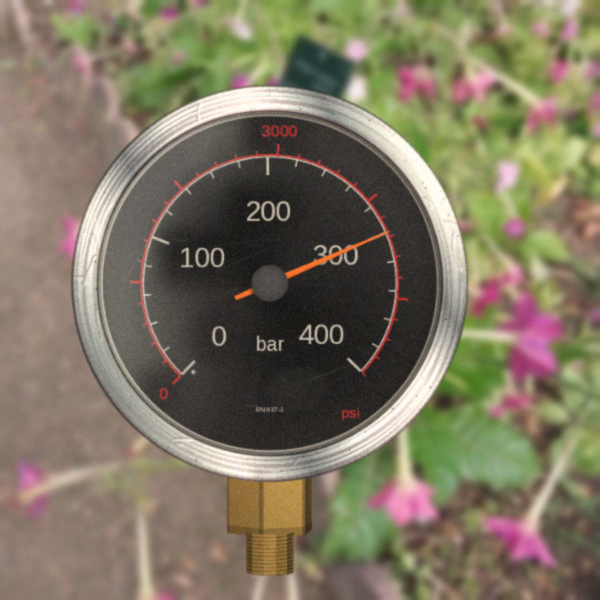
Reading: bar 300
